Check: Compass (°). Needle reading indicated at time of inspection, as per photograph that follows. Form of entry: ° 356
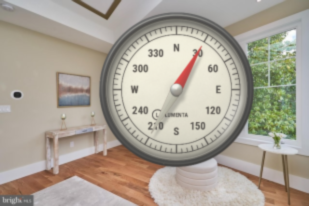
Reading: ° 30
